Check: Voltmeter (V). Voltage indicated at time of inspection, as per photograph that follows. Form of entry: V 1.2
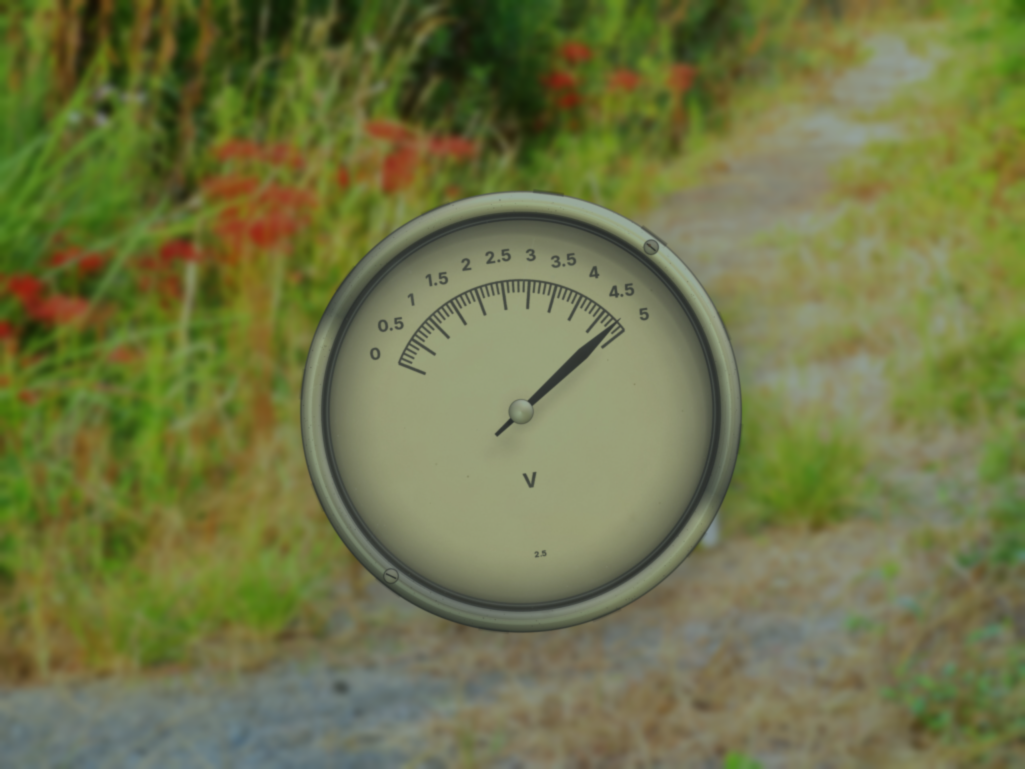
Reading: V 4.8
